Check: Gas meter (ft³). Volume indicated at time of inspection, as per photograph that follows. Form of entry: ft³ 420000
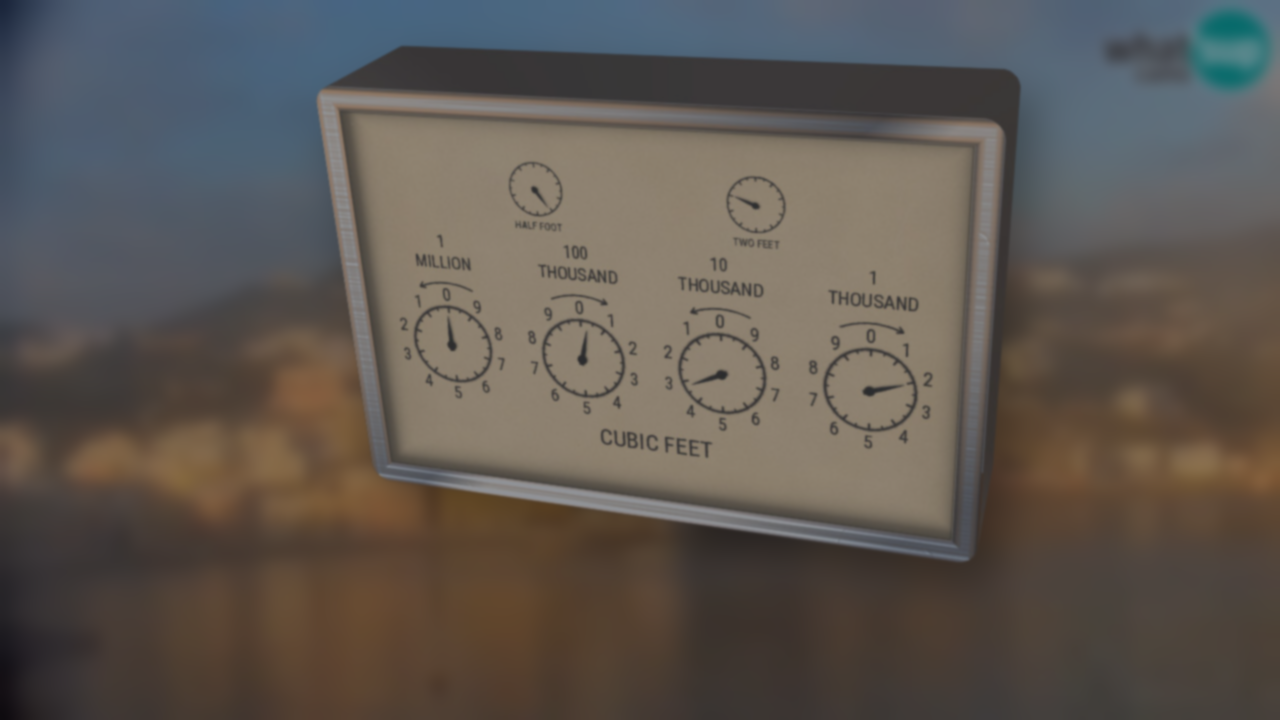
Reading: ft³ 3200
